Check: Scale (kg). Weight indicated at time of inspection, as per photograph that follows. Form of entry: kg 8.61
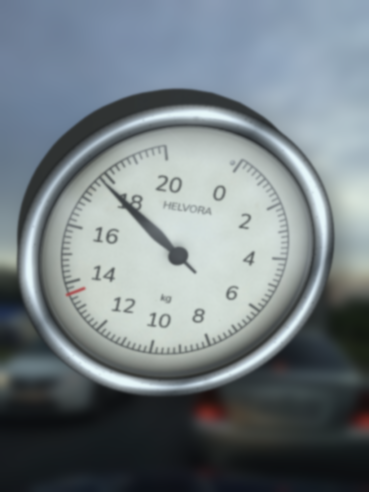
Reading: kg 17.8
